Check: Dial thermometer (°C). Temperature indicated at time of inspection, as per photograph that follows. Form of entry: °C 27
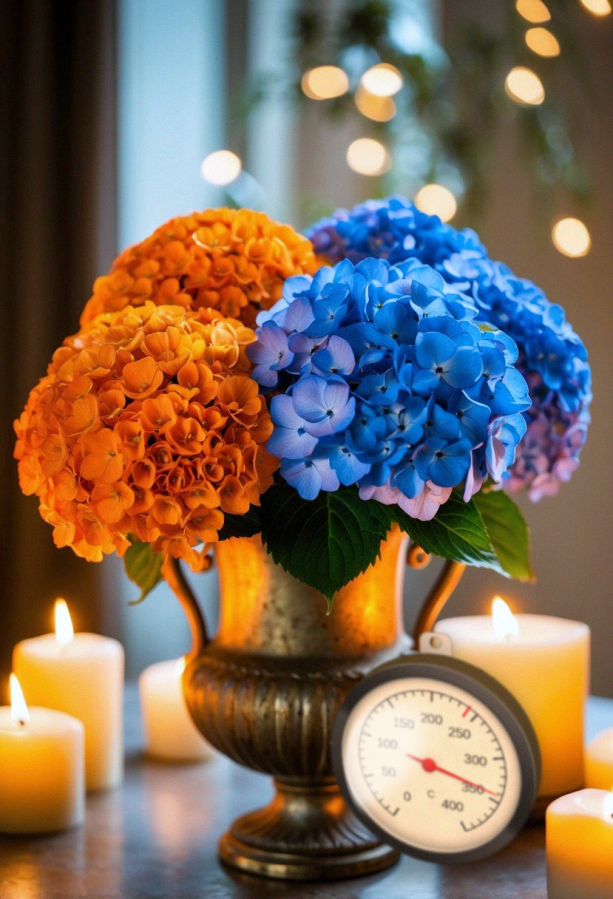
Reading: °C 340
